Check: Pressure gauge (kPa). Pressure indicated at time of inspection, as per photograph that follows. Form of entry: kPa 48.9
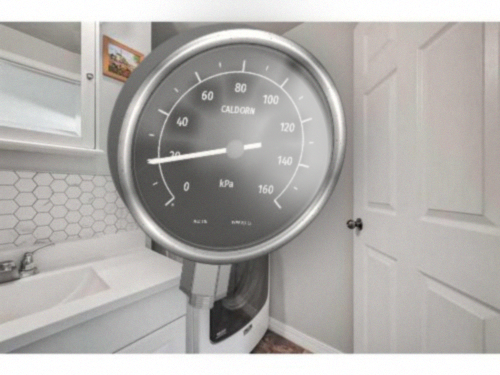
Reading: kPa 20
